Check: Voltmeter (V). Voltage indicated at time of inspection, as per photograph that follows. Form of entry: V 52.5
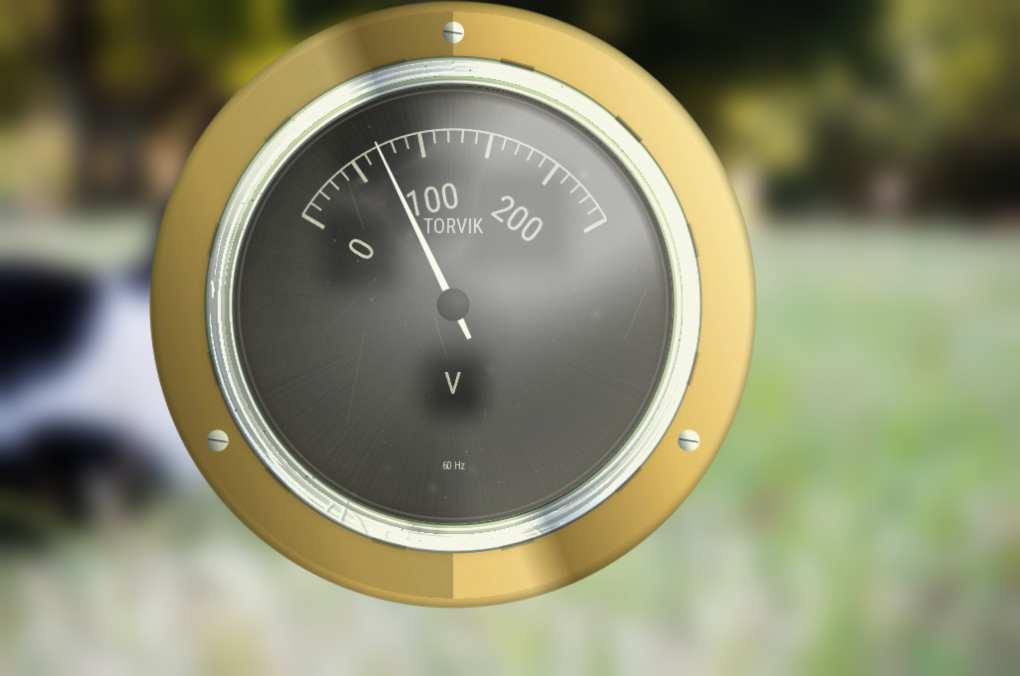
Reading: V 70
